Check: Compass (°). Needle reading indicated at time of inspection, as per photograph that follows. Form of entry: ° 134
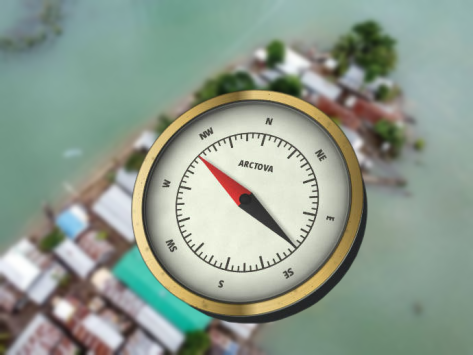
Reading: ° 300
